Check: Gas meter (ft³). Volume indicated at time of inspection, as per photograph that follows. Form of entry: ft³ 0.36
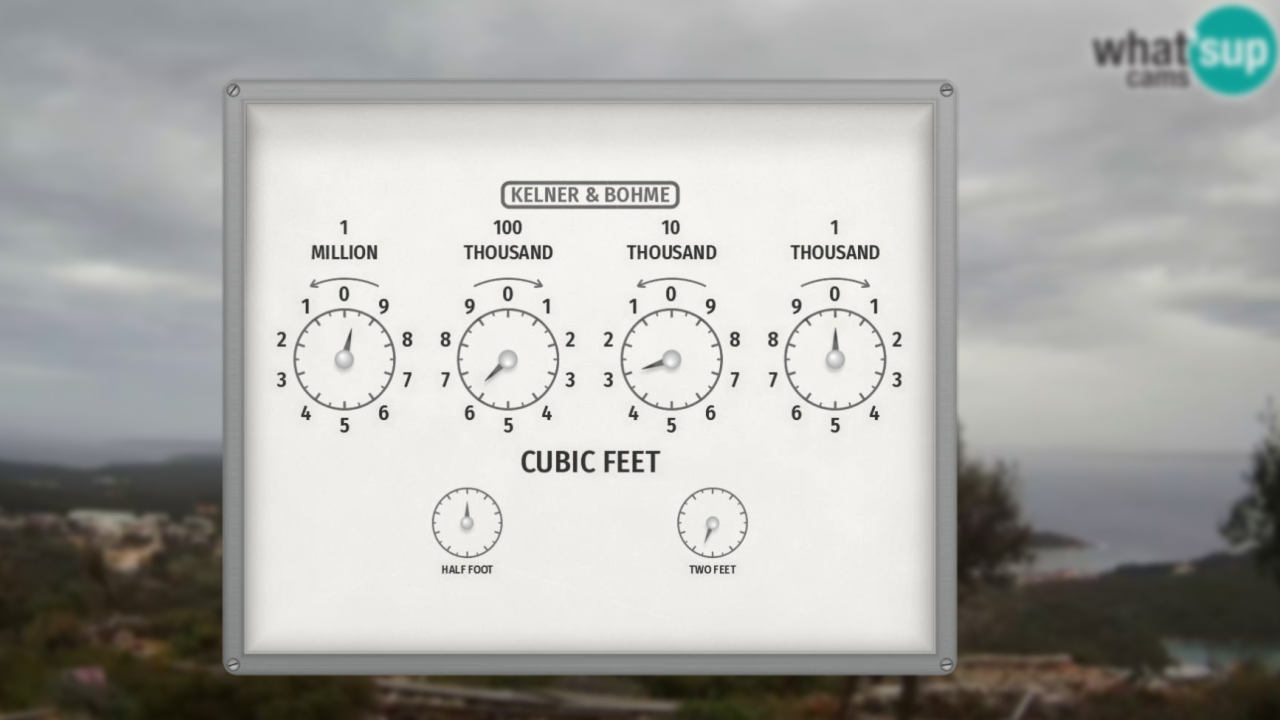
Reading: ft³ 963000
